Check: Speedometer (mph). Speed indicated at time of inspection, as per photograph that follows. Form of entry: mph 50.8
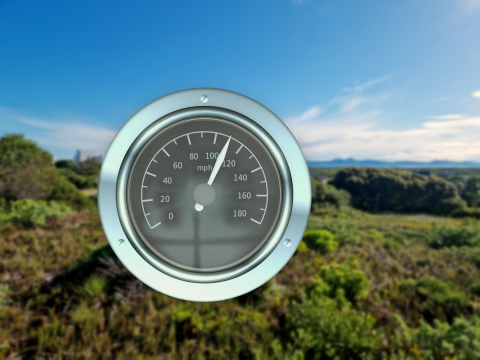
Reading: mph 110
